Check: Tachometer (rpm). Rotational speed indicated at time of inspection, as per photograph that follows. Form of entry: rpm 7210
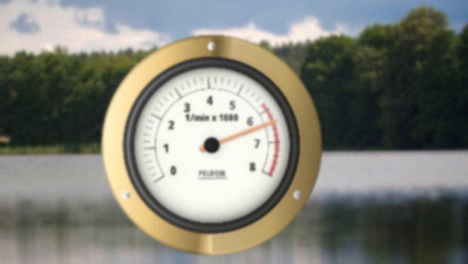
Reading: rpm 6400
